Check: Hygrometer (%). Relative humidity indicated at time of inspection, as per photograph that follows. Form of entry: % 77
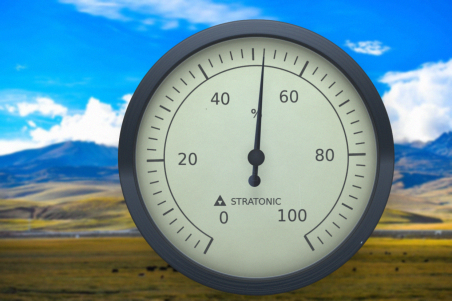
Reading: % 52
